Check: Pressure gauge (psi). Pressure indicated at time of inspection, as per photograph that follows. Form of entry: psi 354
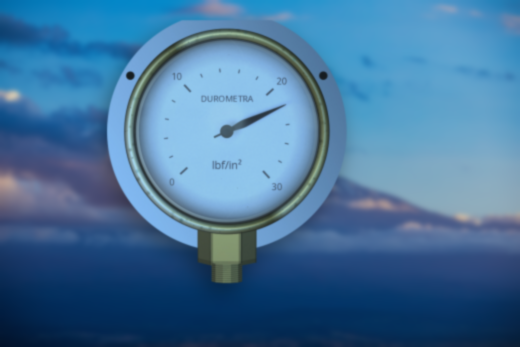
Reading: psi 22
